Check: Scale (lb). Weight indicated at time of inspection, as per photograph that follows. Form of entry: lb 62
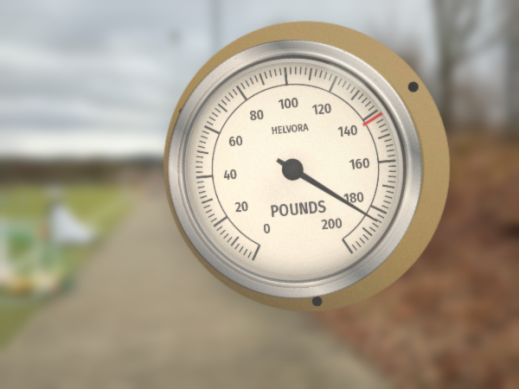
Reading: lb 184
